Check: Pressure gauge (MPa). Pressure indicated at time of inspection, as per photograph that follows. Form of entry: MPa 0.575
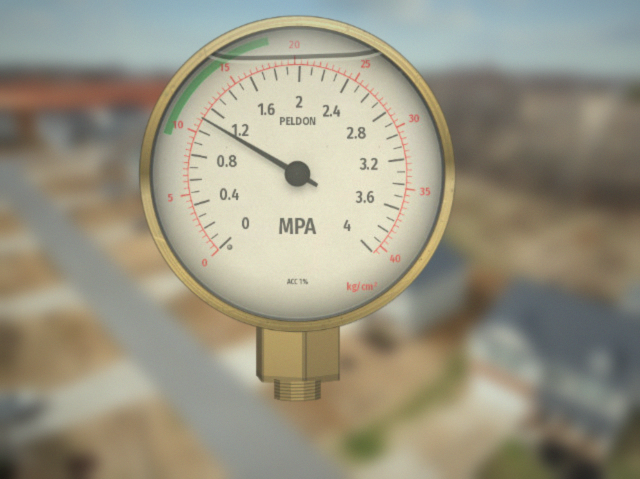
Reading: MPa 1.1
